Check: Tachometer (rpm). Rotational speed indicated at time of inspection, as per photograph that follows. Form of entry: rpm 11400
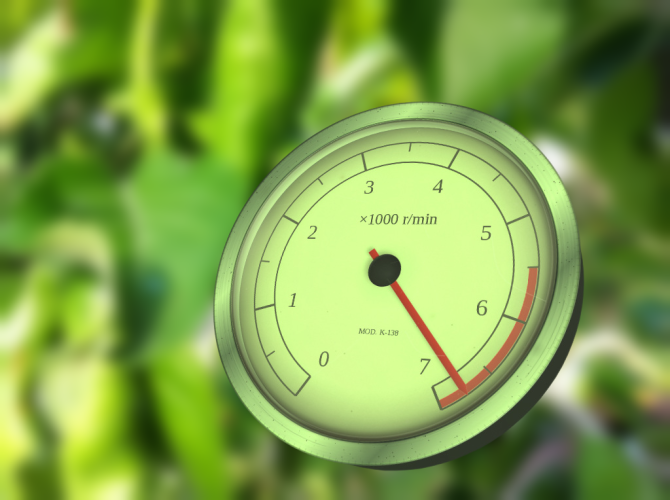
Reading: rpm 6750
